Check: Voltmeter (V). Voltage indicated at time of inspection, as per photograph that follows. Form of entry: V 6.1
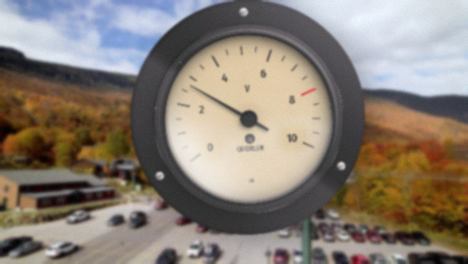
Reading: V 2.75
